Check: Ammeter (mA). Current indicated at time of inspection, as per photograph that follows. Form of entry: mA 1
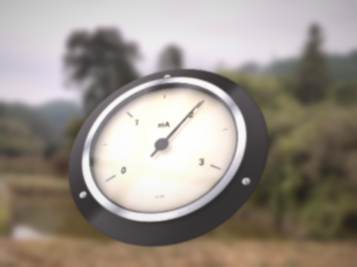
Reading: mA 2
